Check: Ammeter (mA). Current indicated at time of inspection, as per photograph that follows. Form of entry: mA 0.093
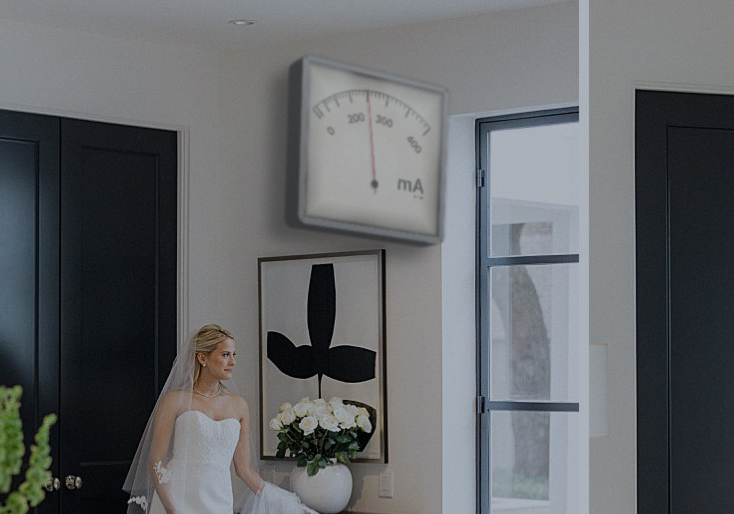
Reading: mA 250
